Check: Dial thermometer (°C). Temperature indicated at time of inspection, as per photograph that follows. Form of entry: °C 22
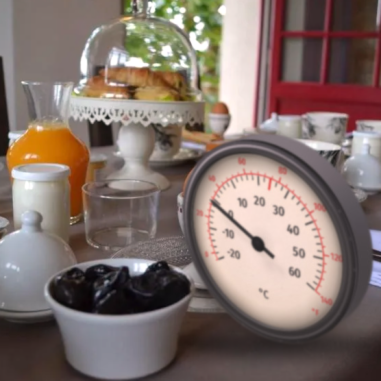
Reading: °C 0
